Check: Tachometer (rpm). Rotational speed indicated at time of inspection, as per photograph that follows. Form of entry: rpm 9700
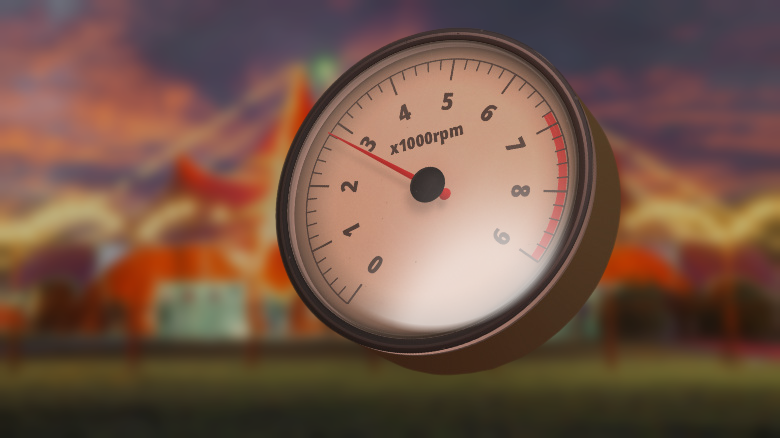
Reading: rpm 2800
